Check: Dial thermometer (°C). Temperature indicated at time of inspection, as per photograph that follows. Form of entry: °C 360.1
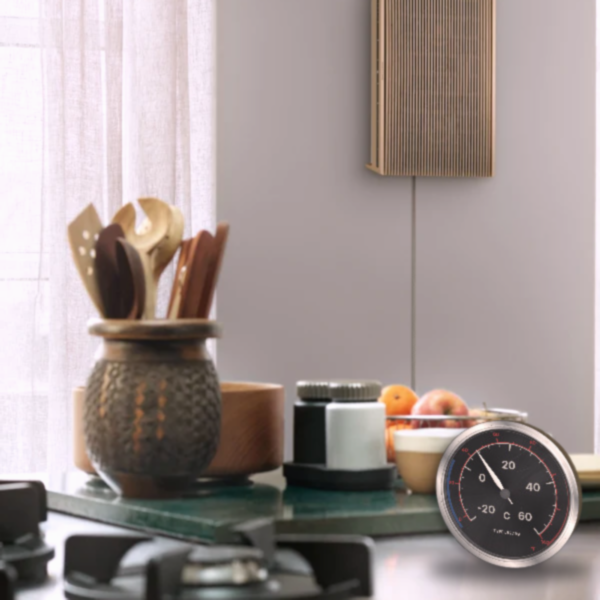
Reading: °C 8
